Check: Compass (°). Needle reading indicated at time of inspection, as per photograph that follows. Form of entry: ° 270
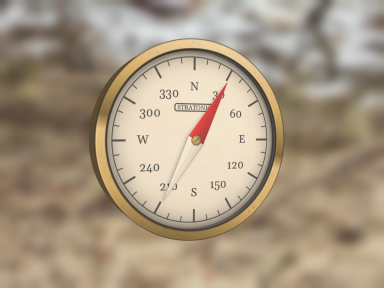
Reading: ° 30
